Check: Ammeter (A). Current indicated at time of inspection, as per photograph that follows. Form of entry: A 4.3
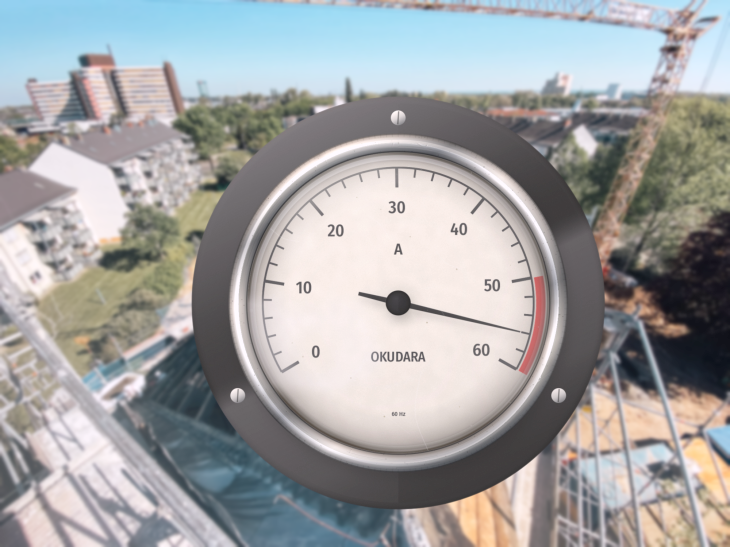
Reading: A 56
